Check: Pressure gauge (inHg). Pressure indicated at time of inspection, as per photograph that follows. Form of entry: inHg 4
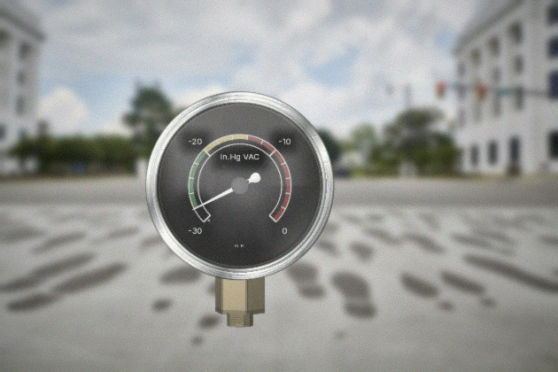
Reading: inHg -28
